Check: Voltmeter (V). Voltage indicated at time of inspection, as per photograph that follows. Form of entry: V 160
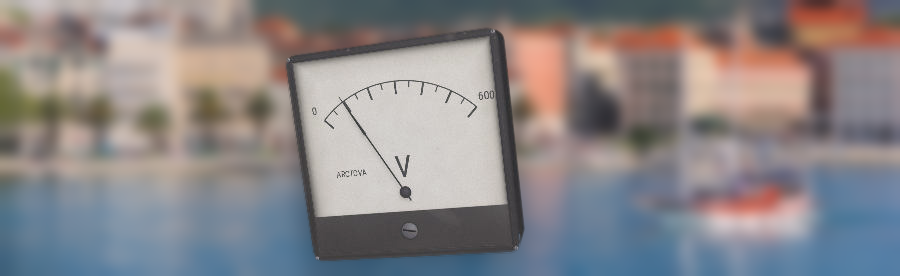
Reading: V 100
